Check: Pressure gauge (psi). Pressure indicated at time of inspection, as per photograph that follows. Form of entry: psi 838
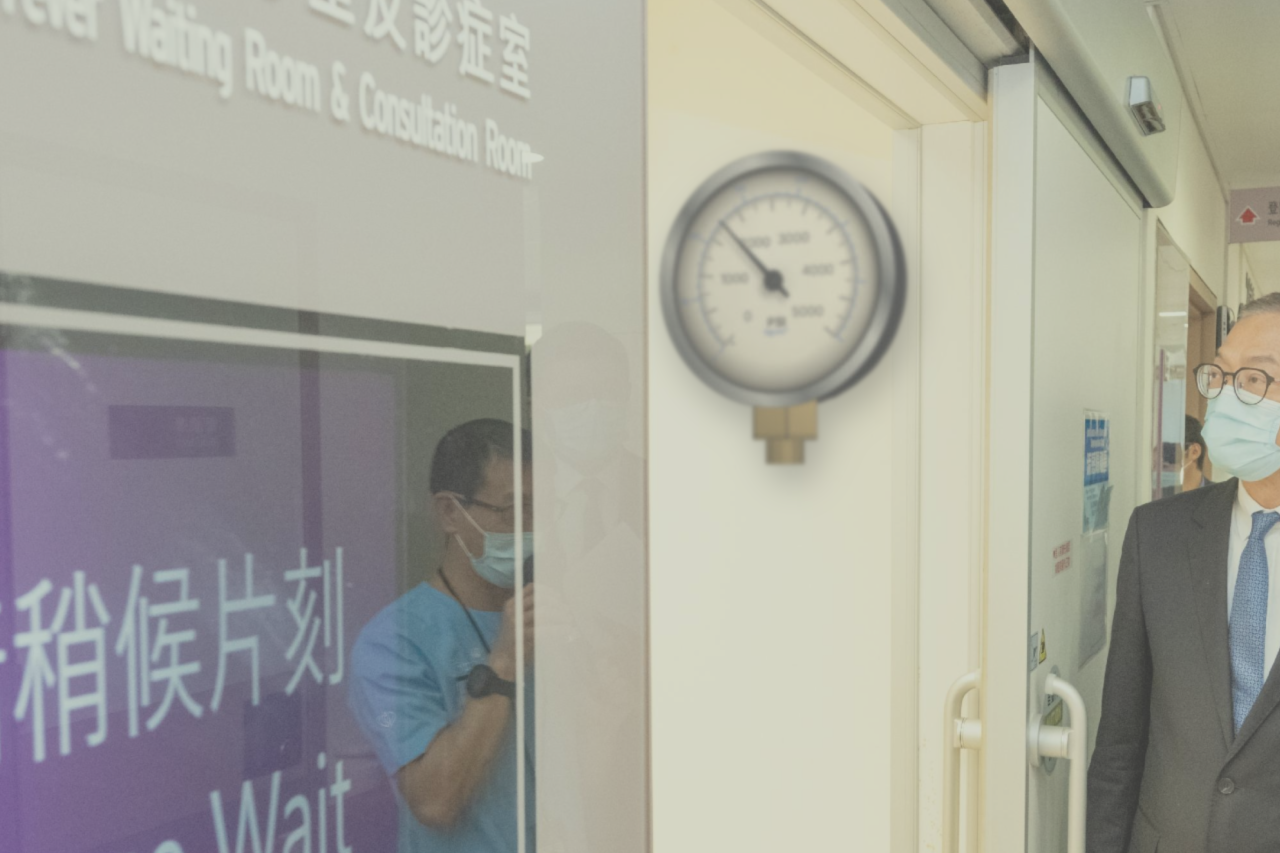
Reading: psi 1750
